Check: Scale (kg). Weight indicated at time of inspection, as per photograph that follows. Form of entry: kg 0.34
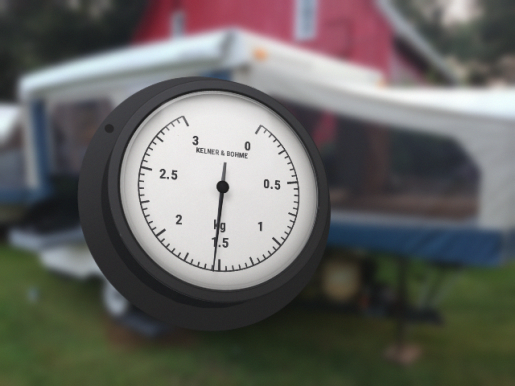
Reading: kg 1.55
